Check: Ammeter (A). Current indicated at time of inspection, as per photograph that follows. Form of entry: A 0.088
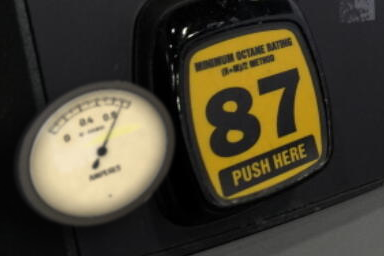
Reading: A 0.9
